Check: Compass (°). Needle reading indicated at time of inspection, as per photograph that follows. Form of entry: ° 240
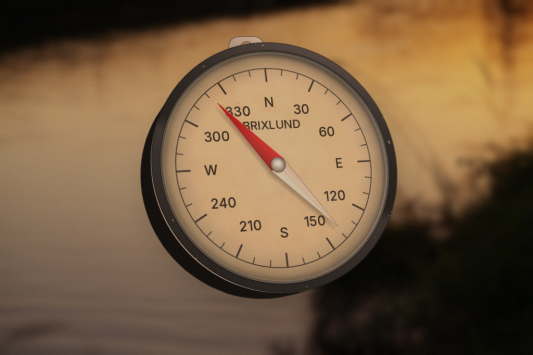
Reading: ° 320
